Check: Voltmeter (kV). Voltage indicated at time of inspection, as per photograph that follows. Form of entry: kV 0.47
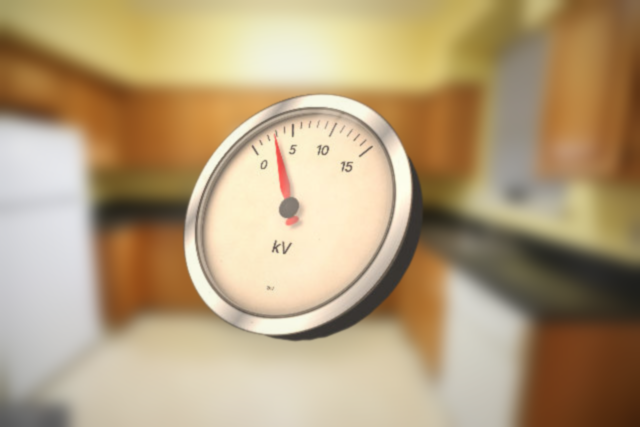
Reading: kV 3
